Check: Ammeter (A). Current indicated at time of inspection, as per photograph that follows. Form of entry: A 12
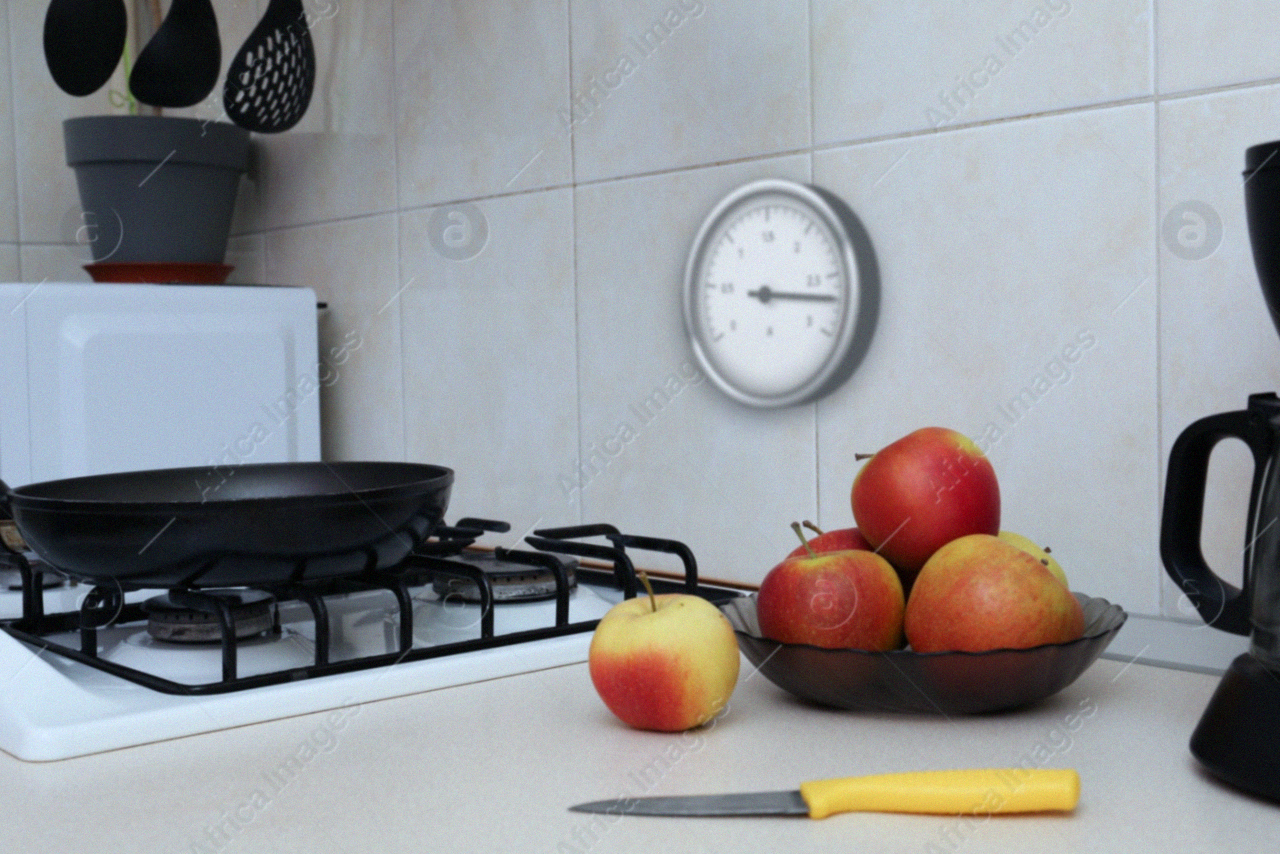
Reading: A 2.7
